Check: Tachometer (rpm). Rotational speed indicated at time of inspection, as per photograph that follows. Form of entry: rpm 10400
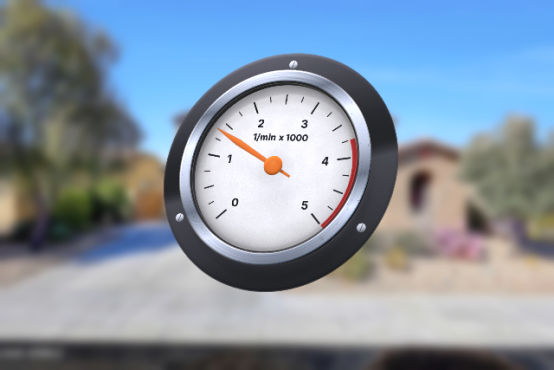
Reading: rpm 1375
